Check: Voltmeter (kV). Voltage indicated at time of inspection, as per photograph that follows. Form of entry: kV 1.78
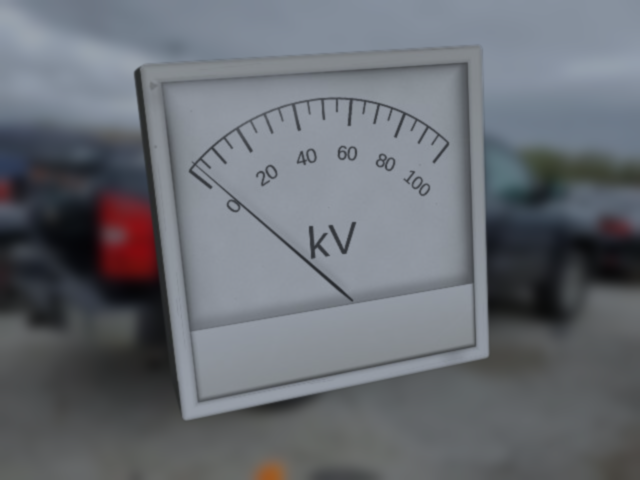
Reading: kV 2.5
